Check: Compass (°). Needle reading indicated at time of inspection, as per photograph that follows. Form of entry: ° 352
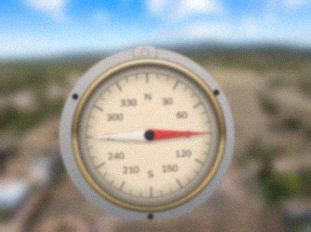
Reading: ° 90
